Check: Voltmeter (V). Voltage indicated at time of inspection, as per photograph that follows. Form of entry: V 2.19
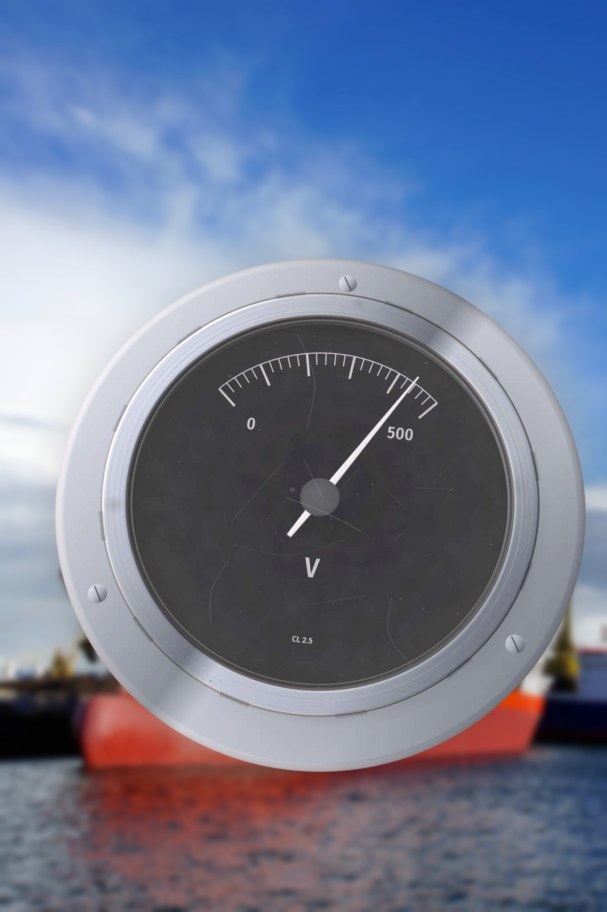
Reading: V 440
